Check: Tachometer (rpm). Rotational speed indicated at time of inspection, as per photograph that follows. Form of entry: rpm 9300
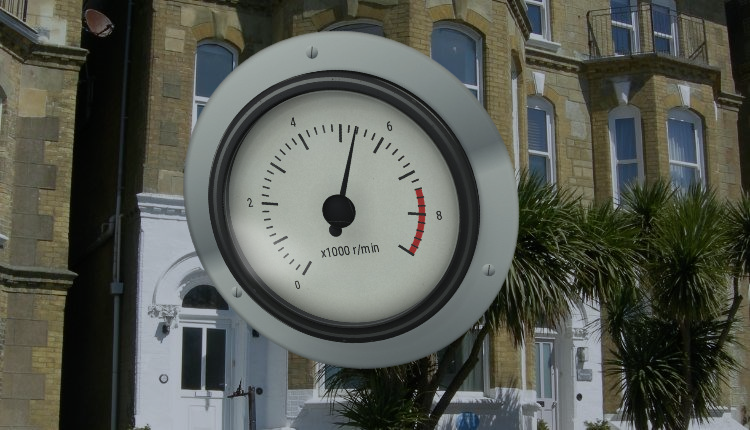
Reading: rpm 5400
